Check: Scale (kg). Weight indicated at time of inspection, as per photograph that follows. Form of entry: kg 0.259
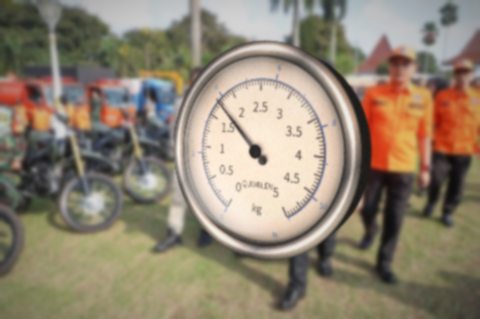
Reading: kg 1.75
